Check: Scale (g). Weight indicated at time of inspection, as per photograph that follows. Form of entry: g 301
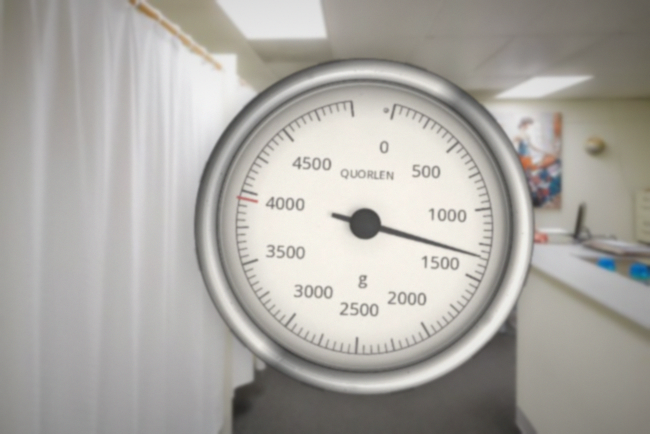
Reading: g 1350
